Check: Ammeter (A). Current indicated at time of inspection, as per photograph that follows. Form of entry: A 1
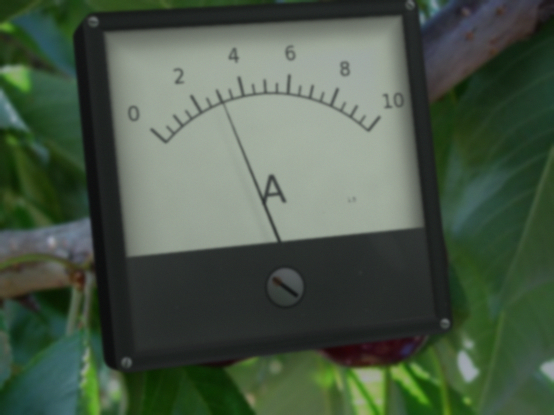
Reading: A 3
